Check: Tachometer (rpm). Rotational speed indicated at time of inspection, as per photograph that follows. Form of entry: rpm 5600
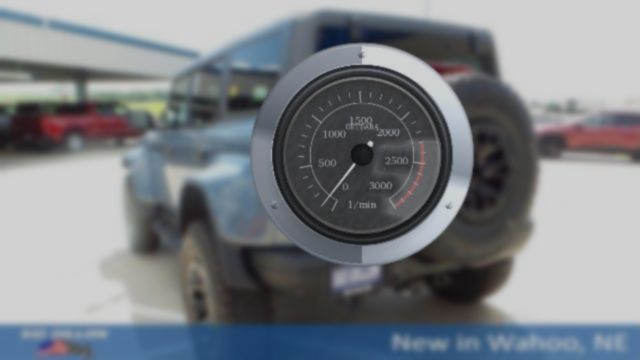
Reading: rpm 100
